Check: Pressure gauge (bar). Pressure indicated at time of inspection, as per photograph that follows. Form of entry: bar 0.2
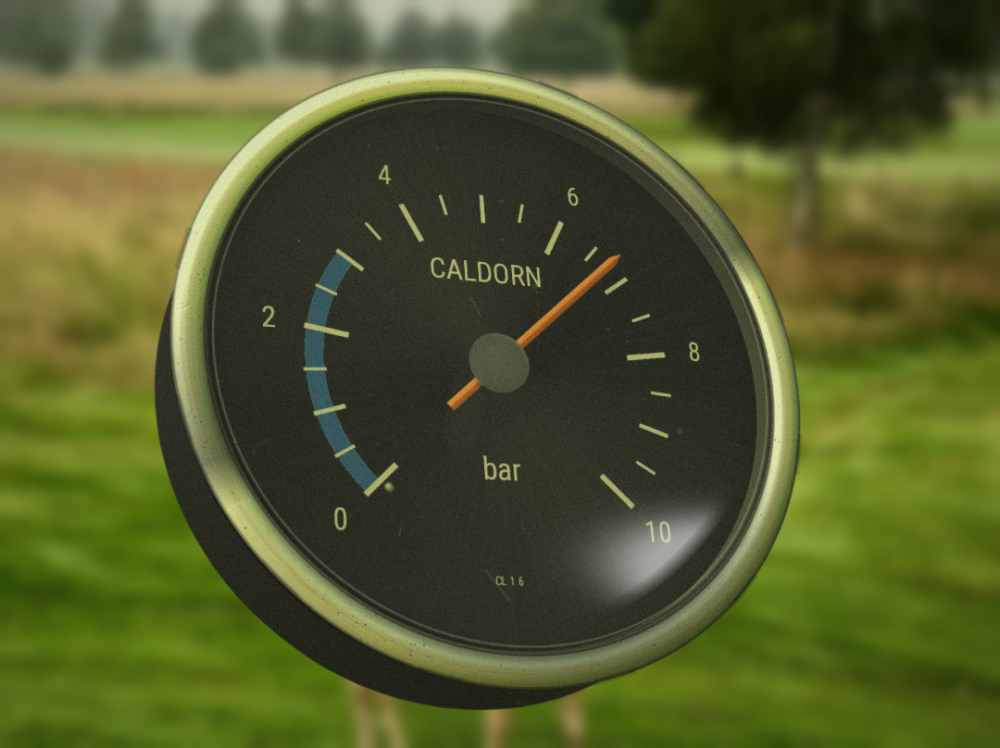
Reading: bar 6.75
